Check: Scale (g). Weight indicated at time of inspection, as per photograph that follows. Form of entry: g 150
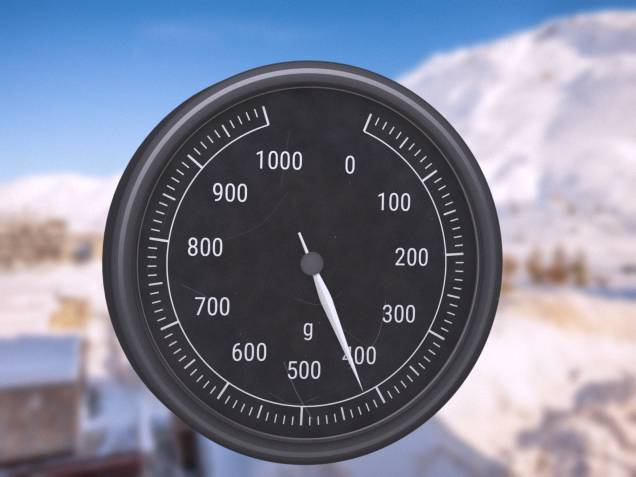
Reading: g 420
